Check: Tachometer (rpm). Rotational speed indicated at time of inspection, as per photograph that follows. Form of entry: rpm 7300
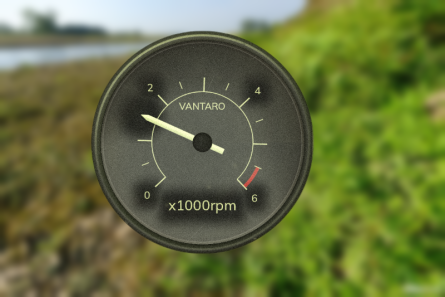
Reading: rpm 1500
